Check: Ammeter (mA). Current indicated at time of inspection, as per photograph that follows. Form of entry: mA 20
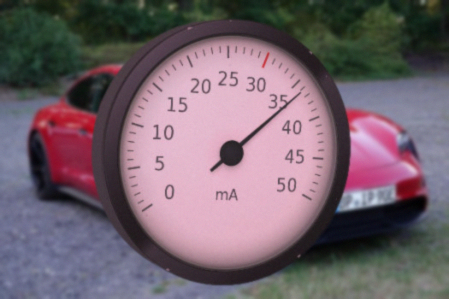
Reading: mA 36
